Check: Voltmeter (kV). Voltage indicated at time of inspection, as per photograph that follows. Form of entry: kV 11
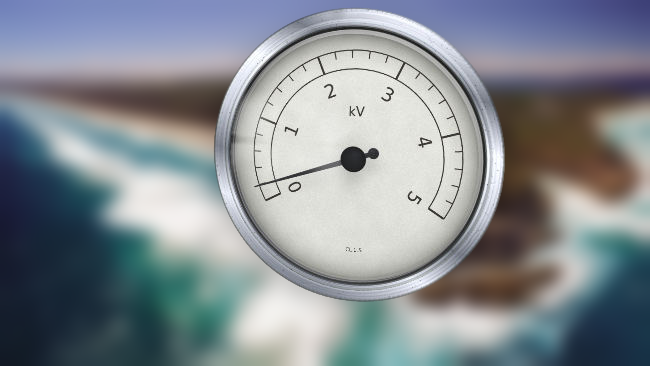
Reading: kV 0.2
